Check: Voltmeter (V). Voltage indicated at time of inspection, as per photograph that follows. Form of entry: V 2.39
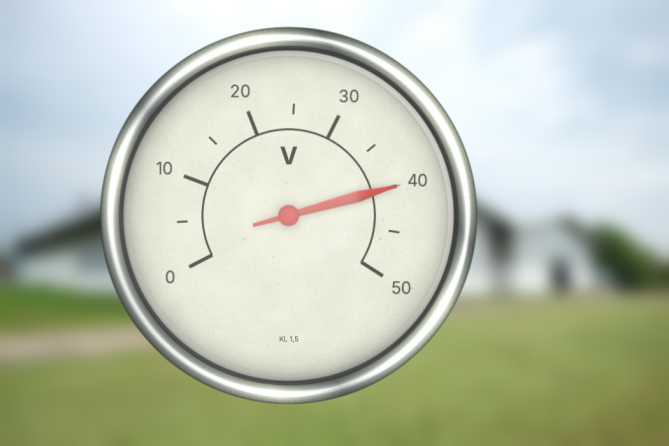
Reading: V 40
